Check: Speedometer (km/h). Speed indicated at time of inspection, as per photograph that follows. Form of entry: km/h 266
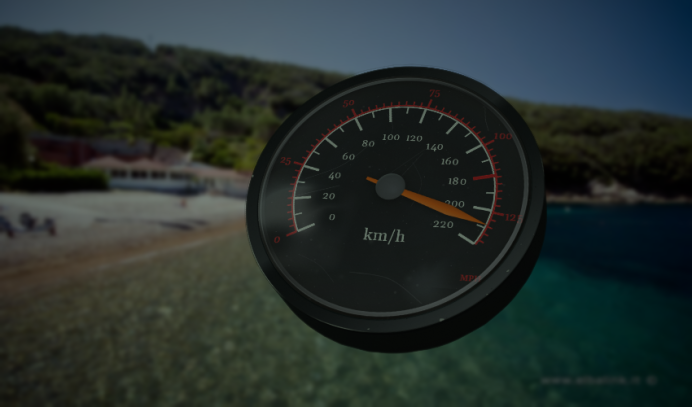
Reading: km/h 210
